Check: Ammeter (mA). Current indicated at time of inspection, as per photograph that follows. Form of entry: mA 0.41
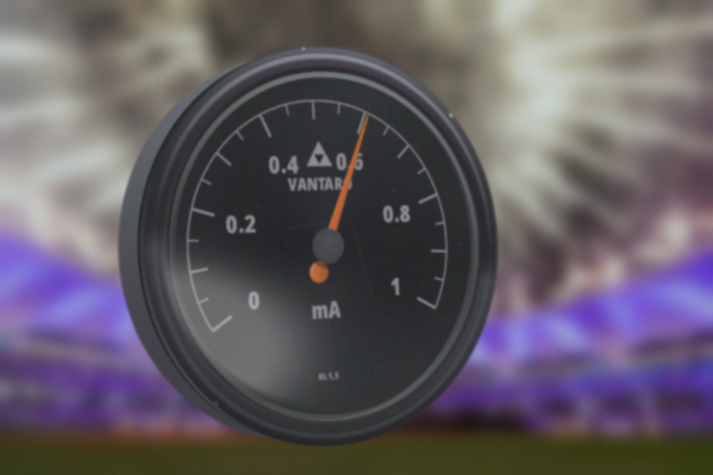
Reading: mA 0.6
